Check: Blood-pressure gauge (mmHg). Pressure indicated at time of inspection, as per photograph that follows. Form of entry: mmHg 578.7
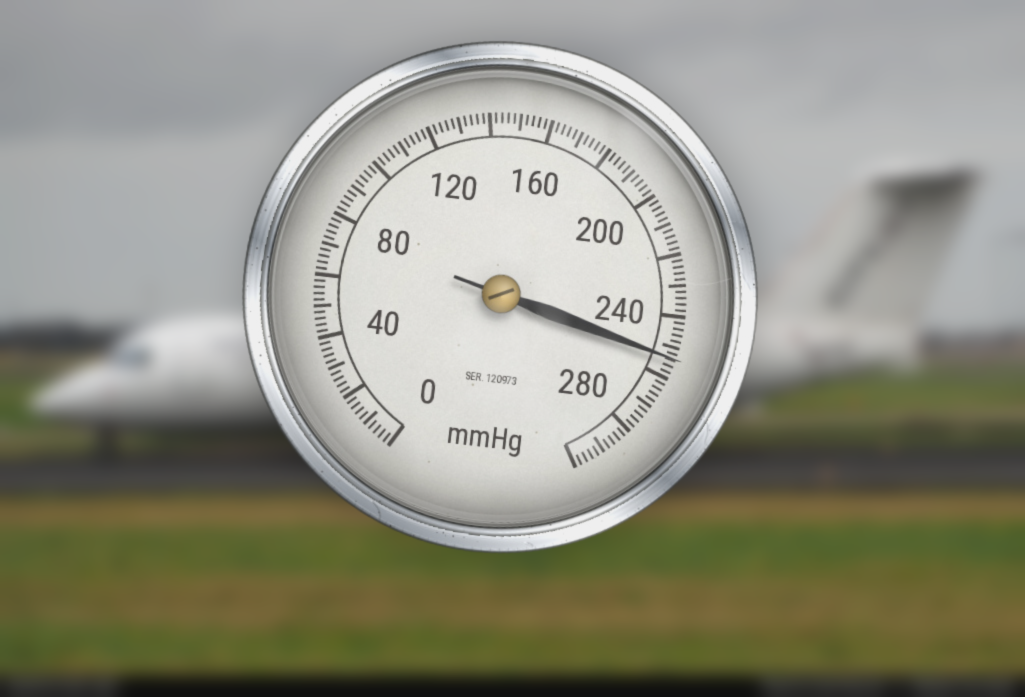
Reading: mmHg 254
